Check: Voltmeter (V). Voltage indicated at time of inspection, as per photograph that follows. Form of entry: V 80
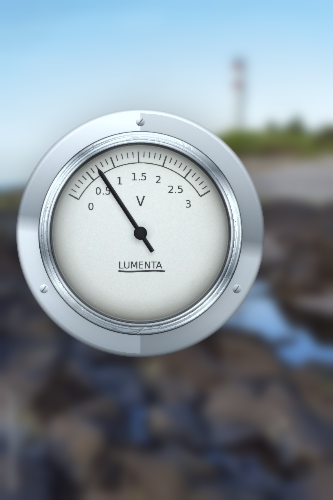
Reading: V 0.7
